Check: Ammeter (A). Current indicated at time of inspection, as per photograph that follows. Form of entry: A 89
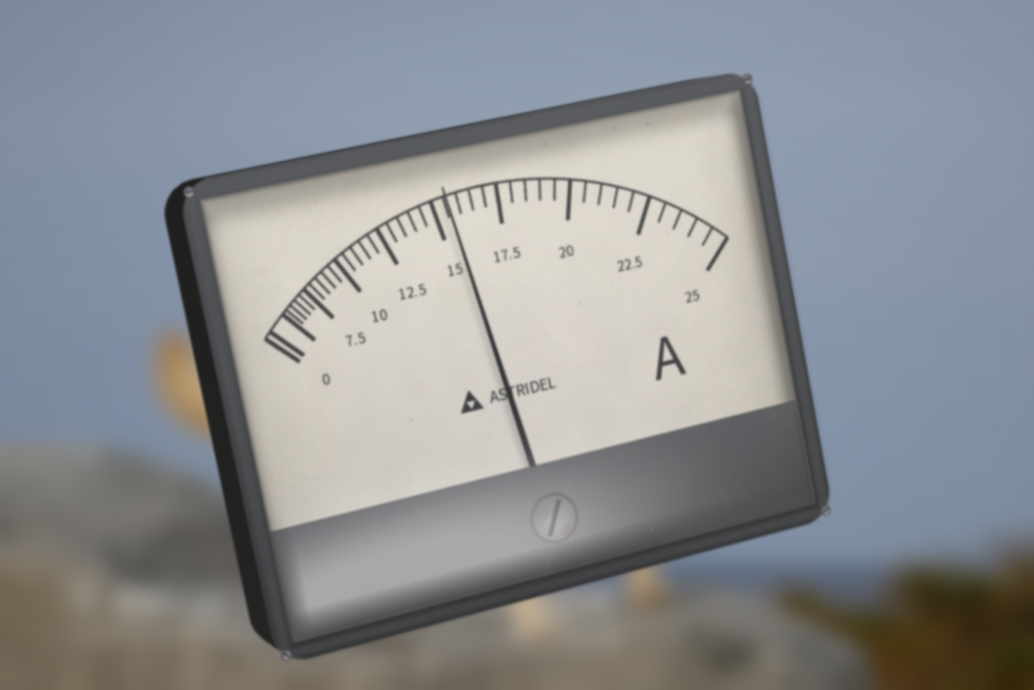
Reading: A 15.5
